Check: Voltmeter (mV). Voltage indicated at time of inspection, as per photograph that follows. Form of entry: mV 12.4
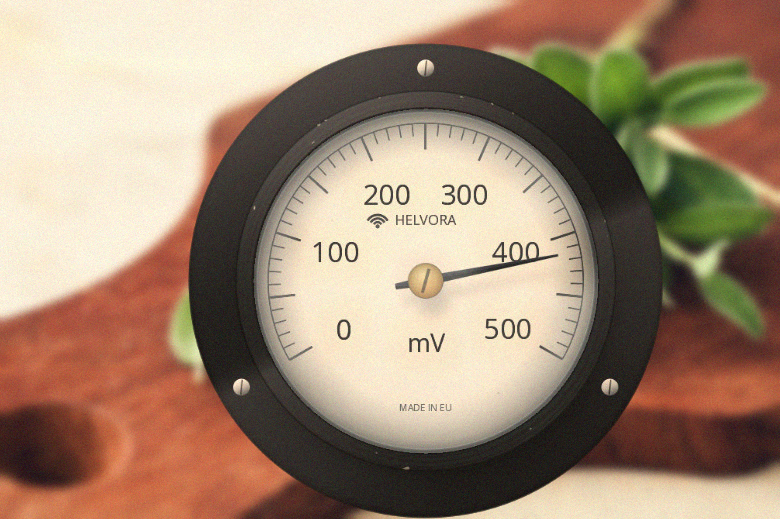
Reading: mV 415
